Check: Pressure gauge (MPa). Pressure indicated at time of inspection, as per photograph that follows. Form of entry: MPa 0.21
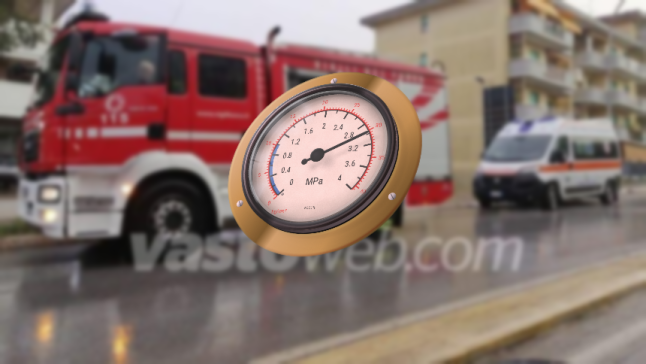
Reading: MPa 3
